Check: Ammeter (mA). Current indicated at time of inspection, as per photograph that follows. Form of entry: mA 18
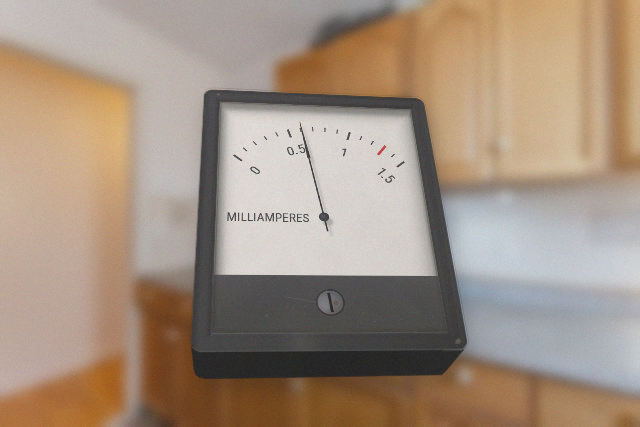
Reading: mA 0.6
